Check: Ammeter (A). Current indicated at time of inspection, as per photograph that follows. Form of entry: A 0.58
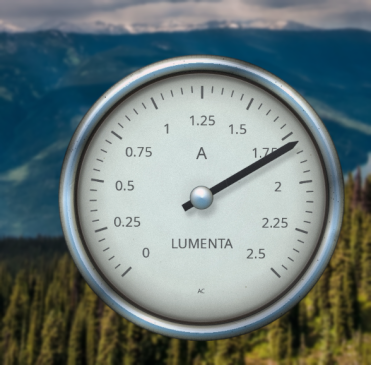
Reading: A 1.8
